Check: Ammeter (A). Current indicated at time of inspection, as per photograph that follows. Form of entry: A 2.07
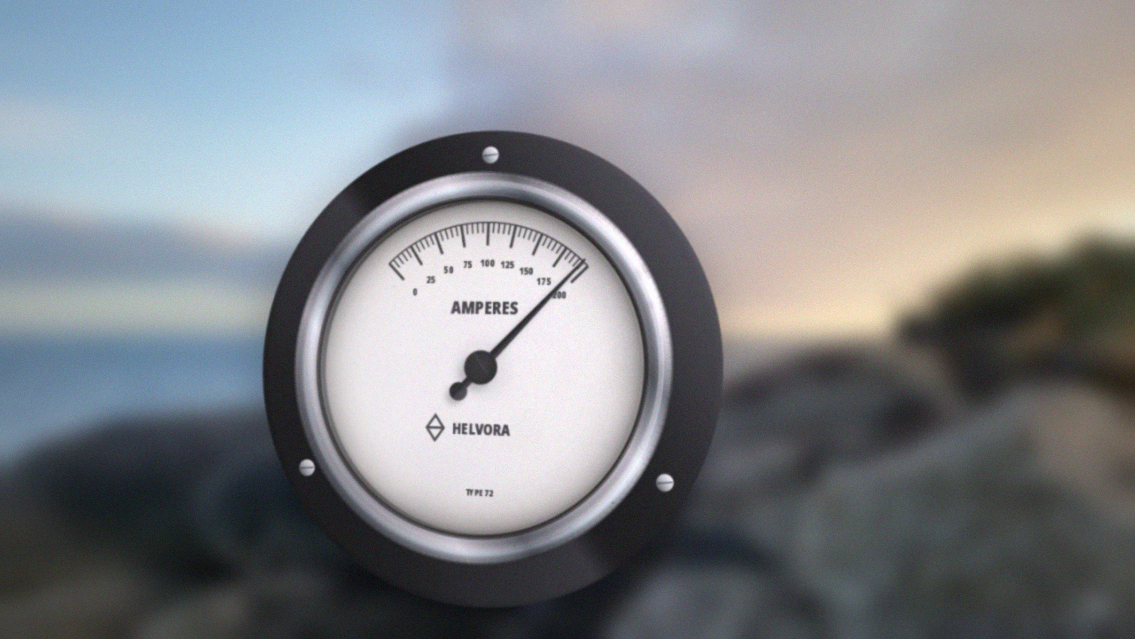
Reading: A 195
